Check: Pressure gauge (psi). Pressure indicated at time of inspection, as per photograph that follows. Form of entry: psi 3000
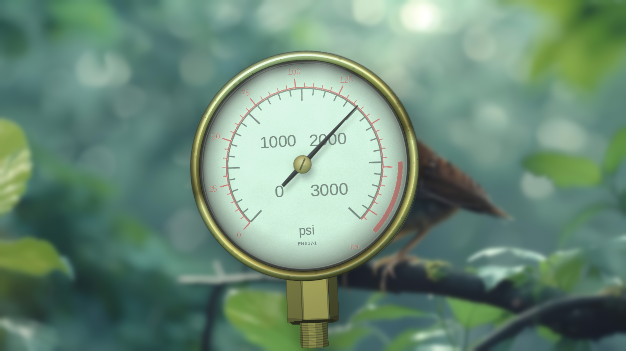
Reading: psi 2000
